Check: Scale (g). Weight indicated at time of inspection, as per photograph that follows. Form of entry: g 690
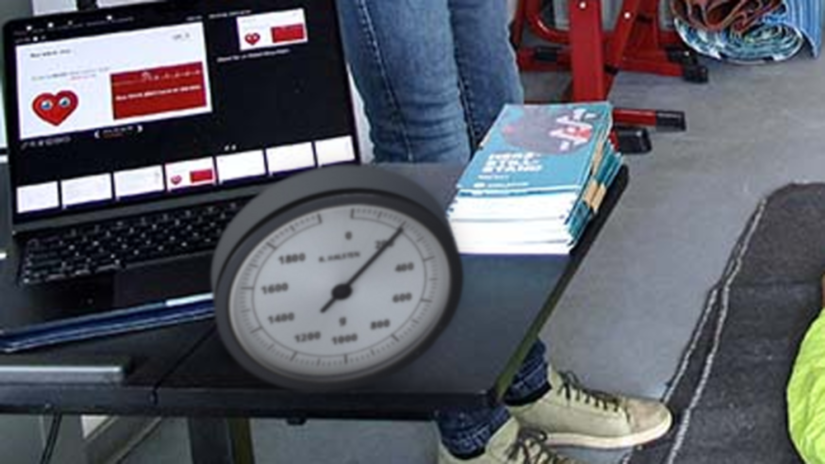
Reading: g 200
